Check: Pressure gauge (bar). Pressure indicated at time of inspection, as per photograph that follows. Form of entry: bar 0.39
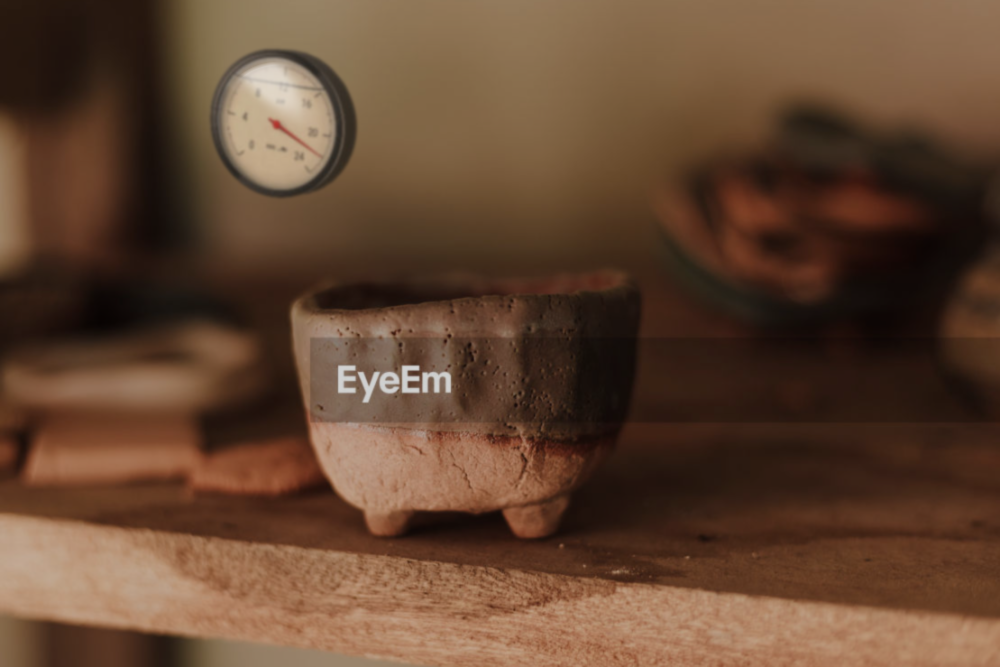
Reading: bar 22
